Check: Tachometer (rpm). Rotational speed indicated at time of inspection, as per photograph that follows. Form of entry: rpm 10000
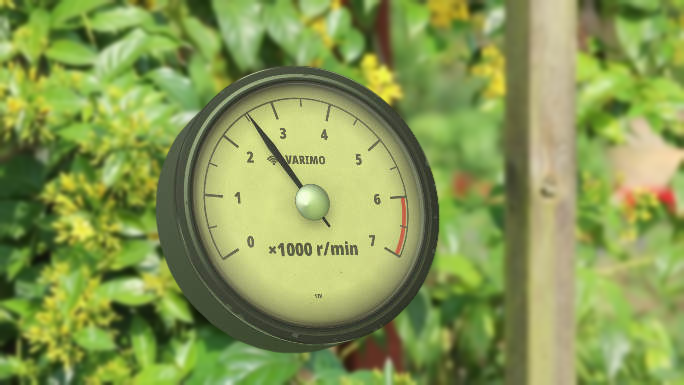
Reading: rpm 2500
